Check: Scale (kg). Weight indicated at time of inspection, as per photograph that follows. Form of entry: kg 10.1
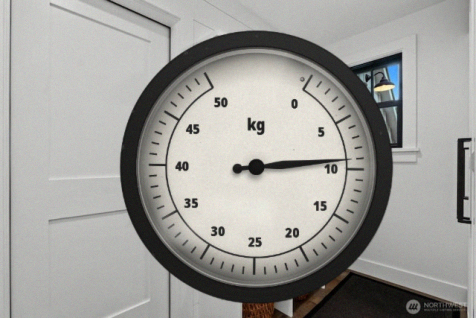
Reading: kg 9
